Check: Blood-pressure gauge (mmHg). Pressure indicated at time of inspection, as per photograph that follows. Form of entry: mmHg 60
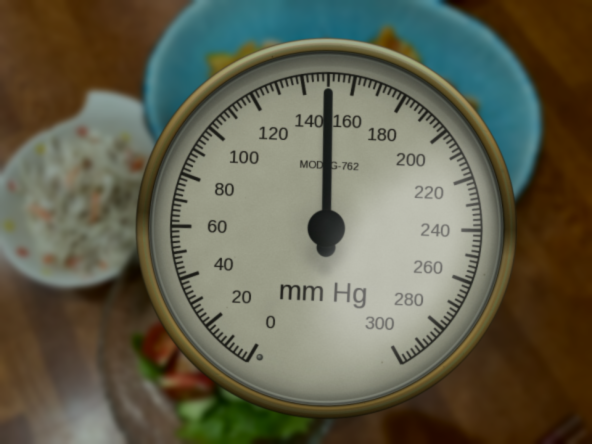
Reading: mmHg 150
